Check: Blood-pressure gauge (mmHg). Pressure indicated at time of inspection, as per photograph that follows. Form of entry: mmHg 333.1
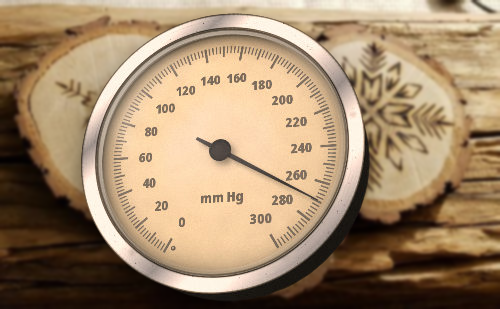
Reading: mmHg 270
